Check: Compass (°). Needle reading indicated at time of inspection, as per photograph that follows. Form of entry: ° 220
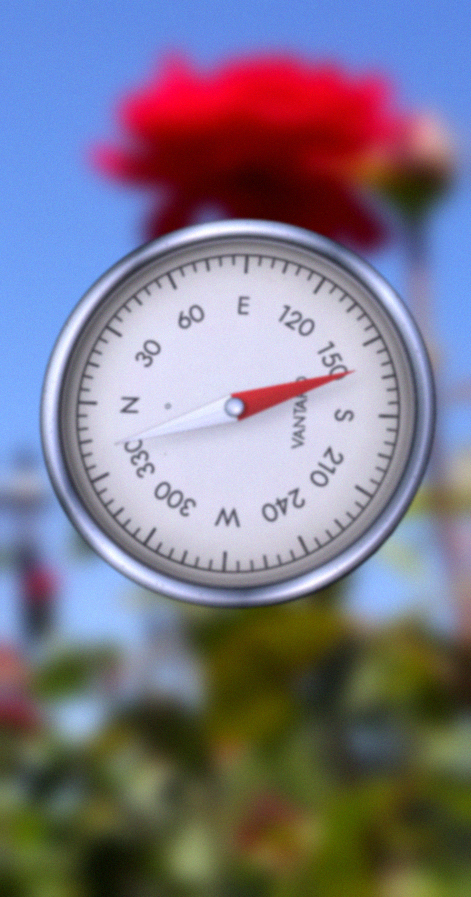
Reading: ° 160
